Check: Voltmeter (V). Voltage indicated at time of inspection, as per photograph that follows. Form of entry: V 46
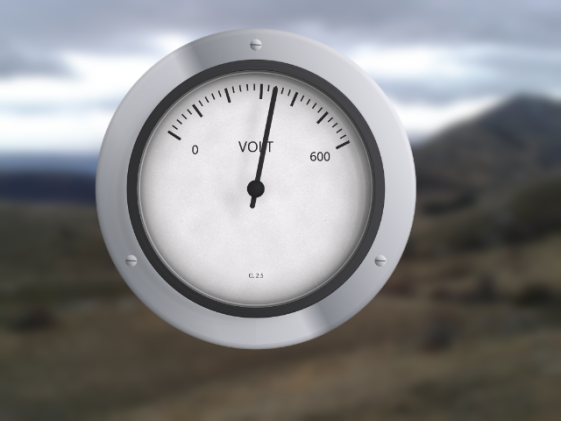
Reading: V 340
